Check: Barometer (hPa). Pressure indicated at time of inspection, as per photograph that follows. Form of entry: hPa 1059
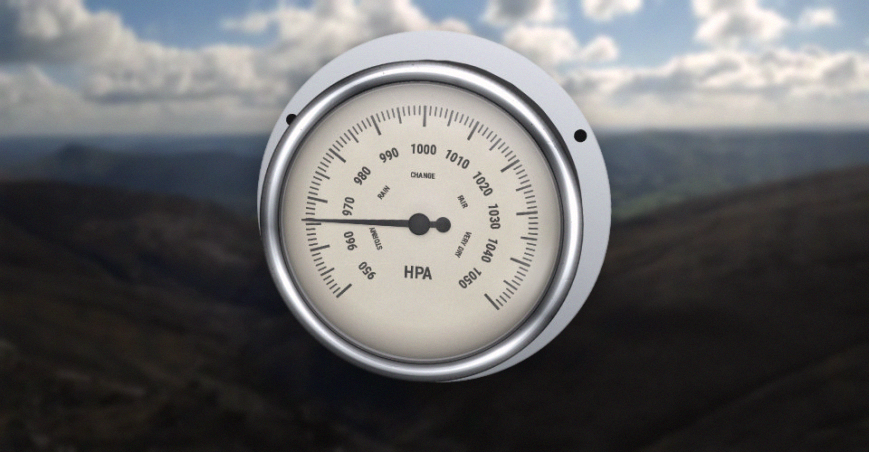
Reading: hPa 966
